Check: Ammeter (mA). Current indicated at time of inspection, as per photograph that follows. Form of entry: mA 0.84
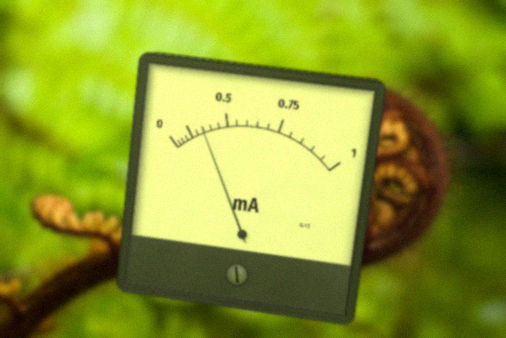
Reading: mA 0.35
